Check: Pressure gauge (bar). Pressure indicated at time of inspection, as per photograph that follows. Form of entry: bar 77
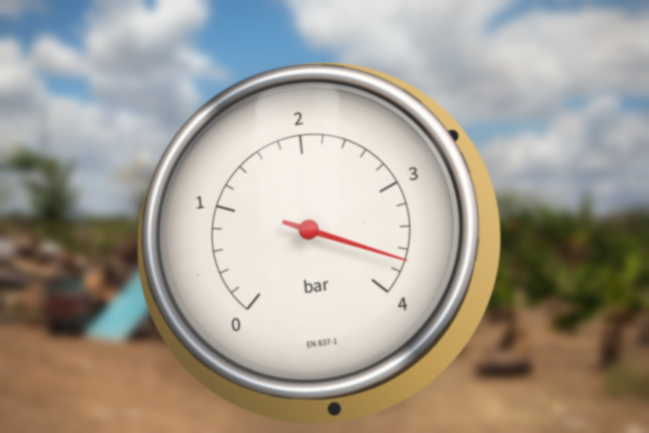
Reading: bar 3.7
